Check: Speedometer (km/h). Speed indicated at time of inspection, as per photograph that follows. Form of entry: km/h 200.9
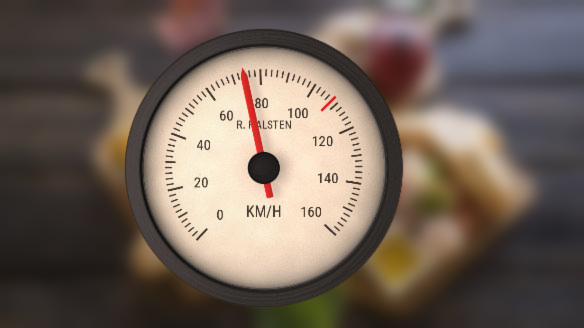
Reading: km/h 74
